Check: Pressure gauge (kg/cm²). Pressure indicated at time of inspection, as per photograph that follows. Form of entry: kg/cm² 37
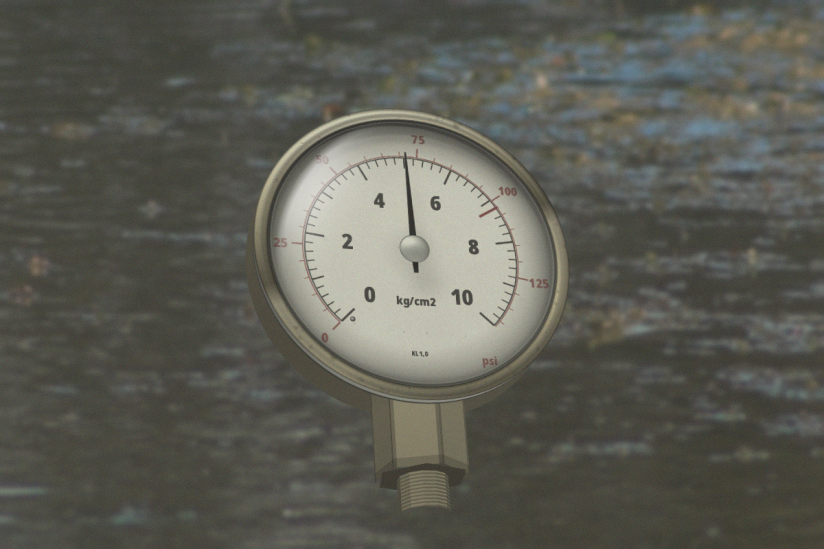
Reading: kg/cm² 5
